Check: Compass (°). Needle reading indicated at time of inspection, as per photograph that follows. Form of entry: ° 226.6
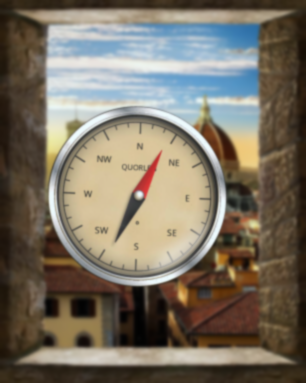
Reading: ° 25
